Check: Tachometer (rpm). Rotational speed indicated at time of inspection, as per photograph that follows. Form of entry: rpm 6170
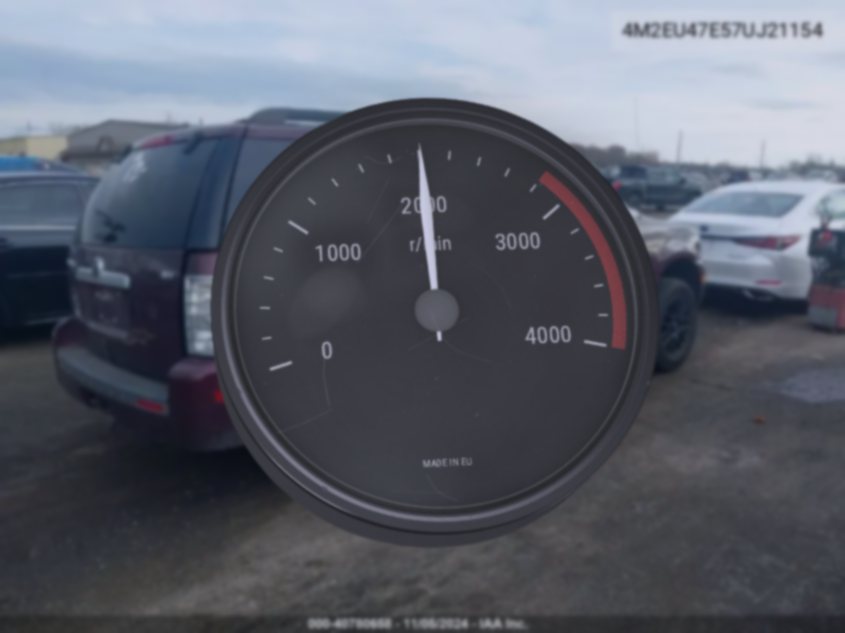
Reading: rpm 2000
